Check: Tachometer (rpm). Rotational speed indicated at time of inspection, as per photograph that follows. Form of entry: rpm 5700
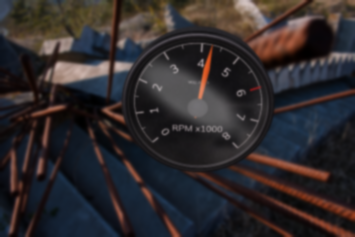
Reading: rpm 4250
